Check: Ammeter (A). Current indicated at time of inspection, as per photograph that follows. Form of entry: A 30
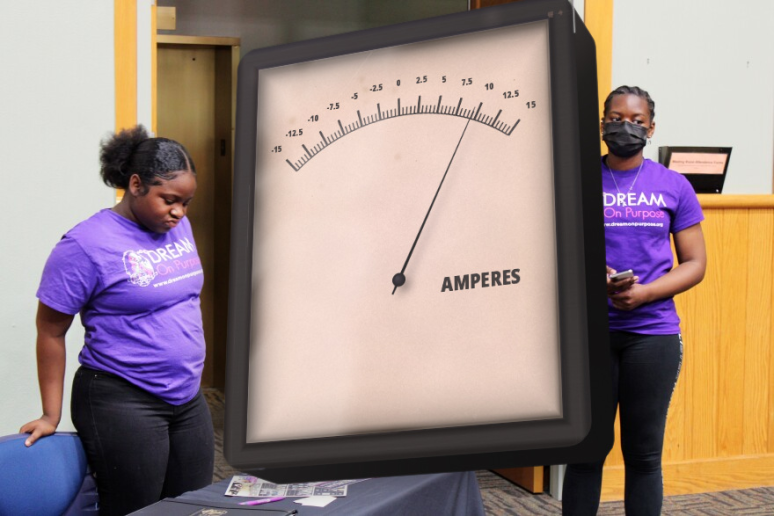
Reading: A 10
